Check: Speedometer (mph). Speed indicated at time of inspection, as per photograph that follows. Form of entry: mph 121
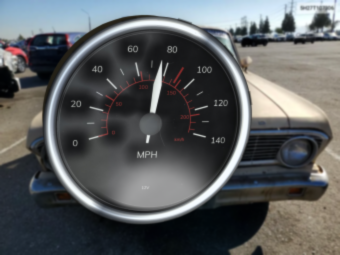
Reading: mph 75
